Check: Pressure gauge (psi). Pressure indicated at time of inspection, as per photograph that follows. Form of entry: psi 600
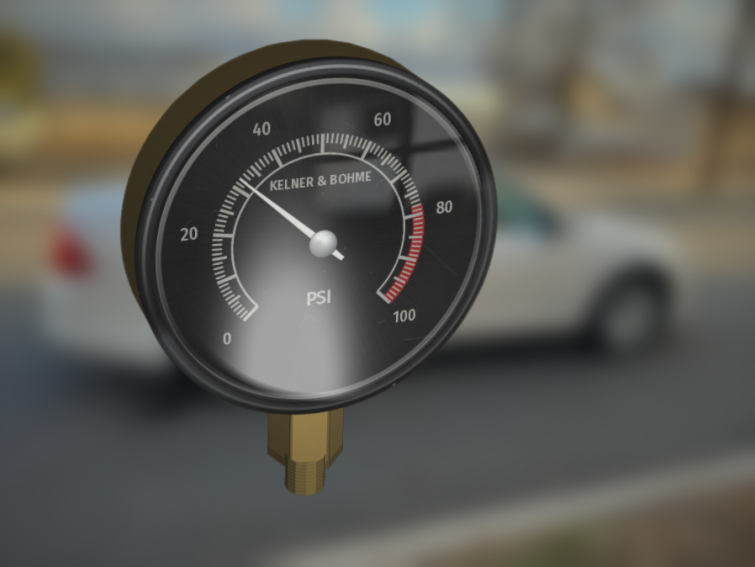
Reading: psi 32
